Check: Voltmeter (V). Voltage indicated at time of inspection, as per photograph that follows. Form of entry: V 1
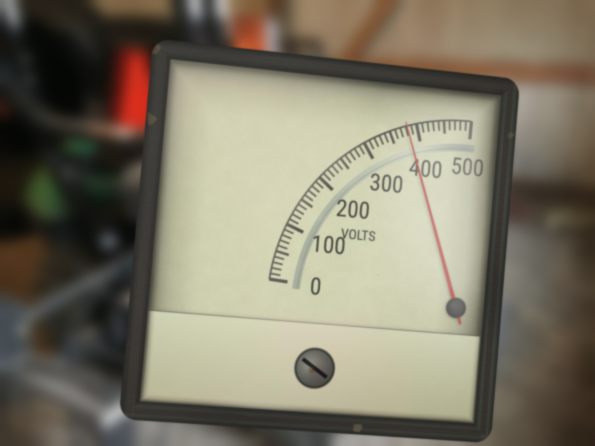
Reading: V 380
